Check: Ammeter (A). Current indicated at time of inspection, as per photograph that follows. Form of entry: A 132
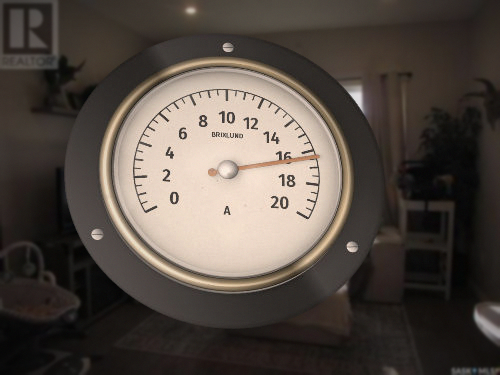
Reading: A 16.5
